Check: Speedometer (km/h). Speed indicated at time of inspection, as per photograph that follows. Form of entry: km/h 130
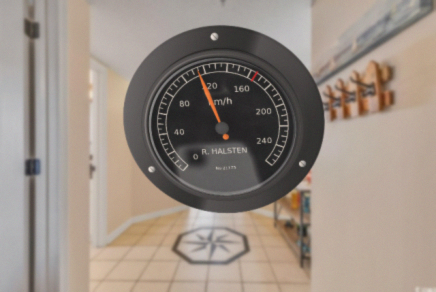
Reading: km/h 115
